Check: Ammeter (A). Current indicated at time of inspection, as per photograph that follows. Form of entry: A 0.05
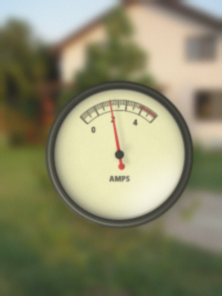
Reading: A 2
